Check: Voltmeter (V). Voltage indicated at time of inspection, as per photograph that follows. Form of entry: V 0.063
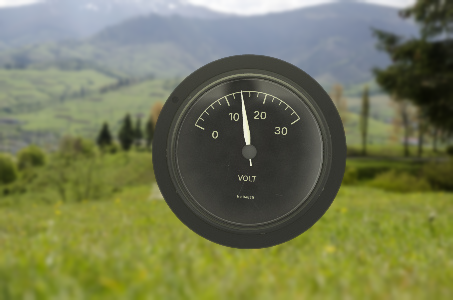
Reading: V 14
